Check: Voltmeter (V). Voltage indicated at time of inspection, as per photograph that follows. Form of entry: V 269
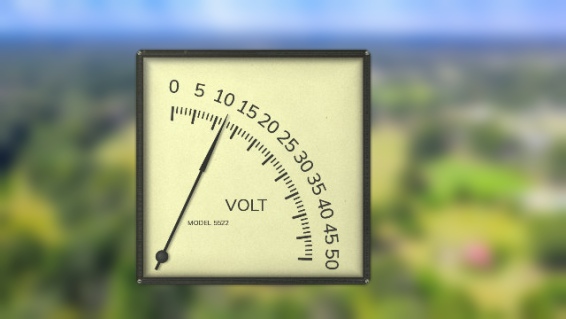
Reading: V 12
